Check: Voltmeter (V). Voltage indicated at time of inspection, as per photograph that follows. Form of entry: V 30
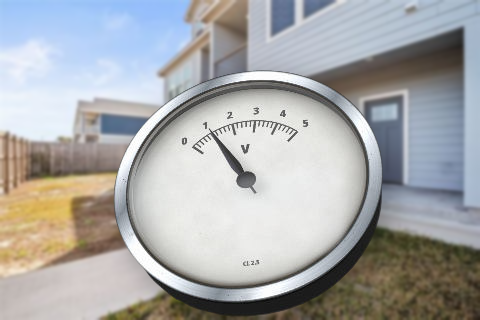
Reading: V 1
